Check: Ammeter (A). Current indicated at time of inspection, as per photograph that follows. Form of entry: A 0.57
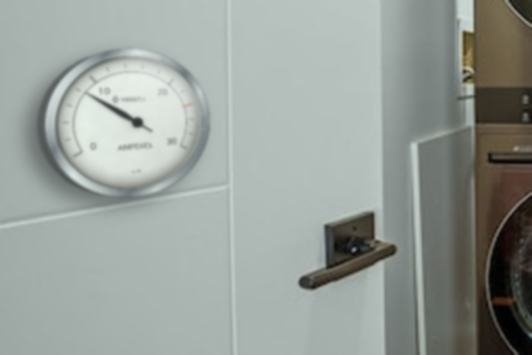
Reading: A 8
